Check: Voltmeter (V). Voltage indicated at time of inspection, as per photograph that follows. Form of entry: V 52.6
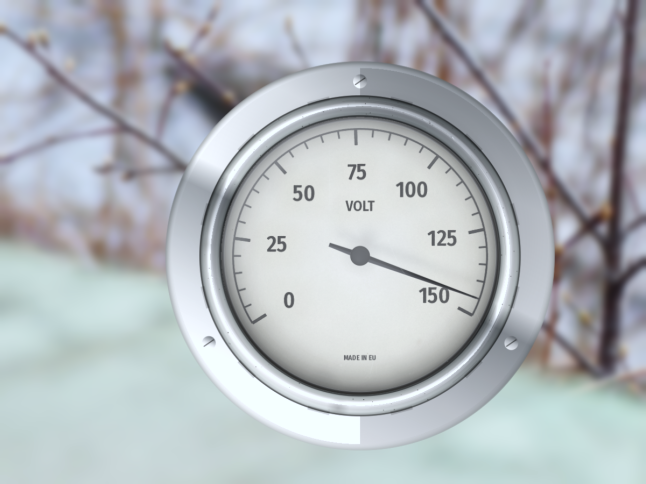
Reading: V 145
